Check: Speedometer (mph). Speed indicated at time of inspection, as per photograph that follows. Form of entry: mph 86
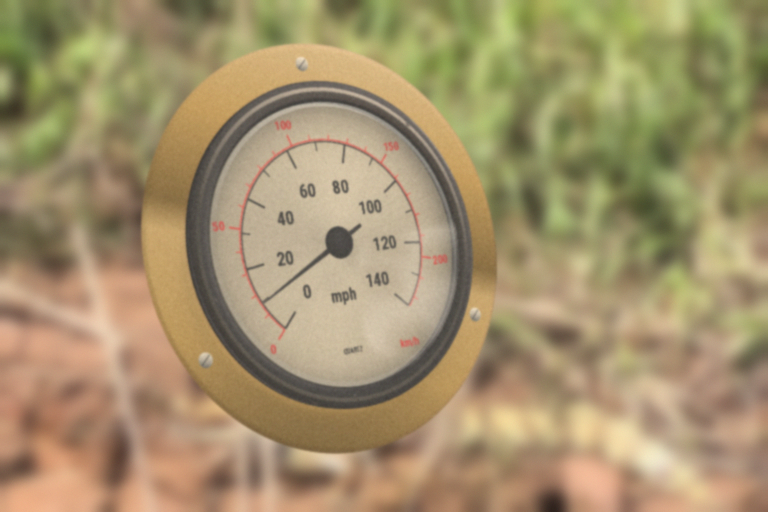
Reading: mph 10
